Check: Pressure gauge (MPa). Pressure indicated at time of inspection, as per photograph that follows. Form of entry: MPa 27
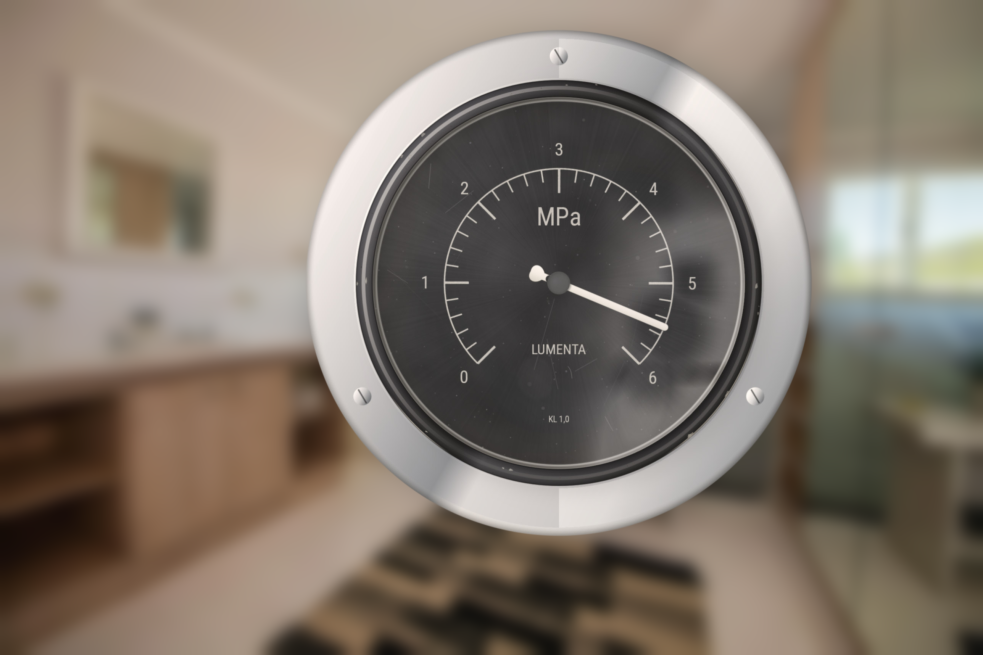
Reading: MPa 5.5
